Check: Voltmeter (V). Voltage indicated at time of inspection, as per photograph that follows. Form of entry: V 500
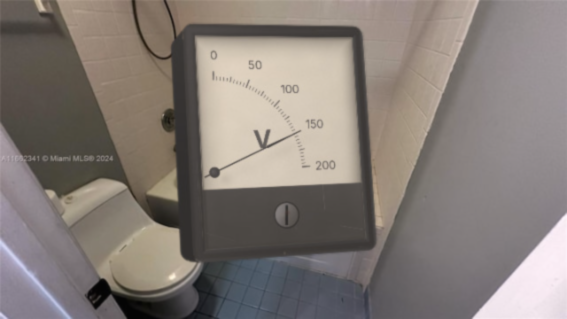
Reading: V 150
